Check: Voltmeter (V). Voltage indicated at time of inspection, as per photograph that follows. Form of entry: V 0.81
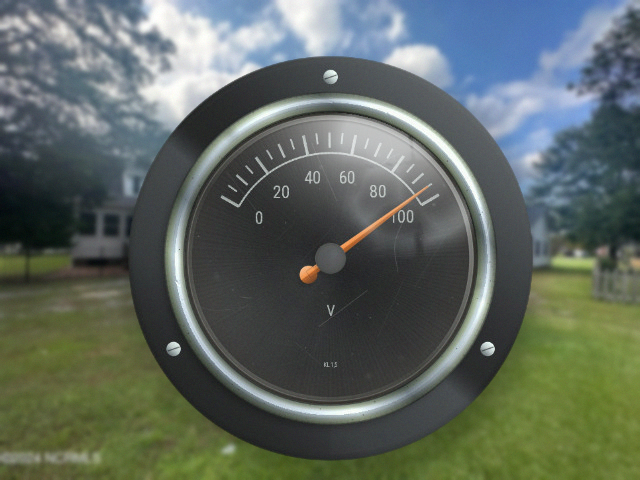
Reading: V 95
